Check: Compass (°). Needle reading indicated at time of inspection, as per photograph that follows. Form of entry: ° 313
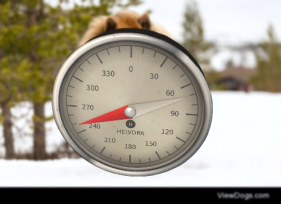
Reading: ° 250
